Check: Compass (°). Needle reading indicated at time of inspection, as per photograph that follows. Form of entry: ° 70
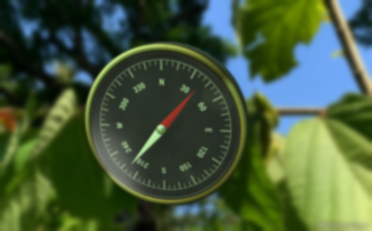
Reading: ° 40
